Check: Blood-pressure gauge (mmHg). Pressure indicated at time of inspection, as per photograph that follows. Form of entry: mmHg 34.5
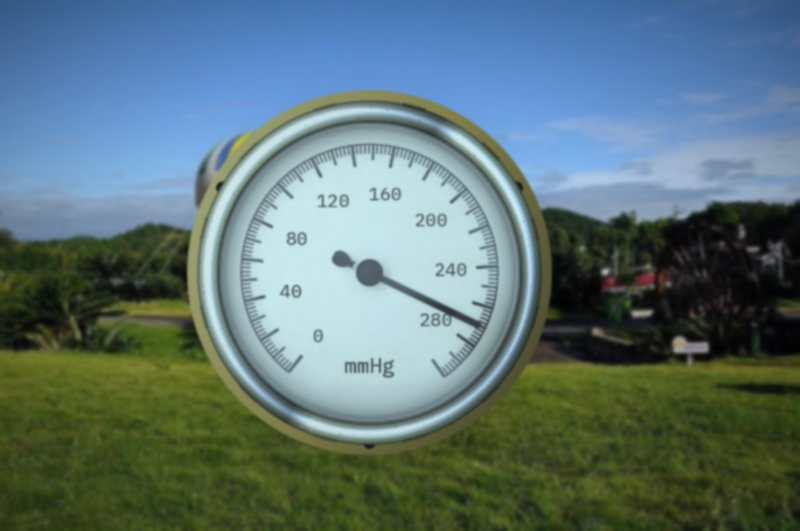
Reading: mmHg 270
